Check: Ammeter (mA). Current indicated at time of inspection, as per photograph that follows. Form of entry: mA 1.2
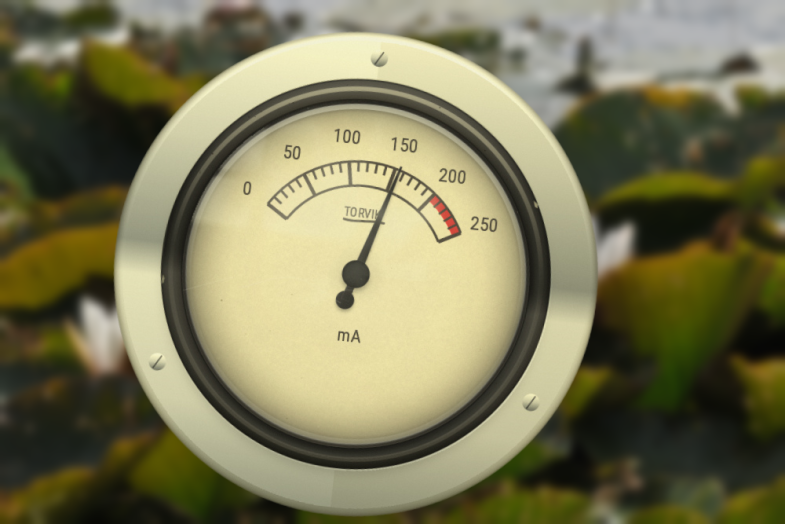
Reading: mA 155
